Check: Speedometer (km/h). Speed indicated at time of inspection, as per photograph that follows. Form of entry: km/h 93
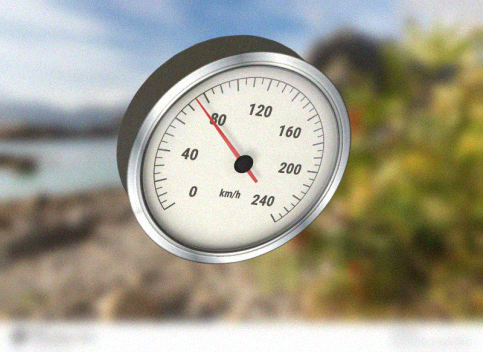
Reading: km/h 75
